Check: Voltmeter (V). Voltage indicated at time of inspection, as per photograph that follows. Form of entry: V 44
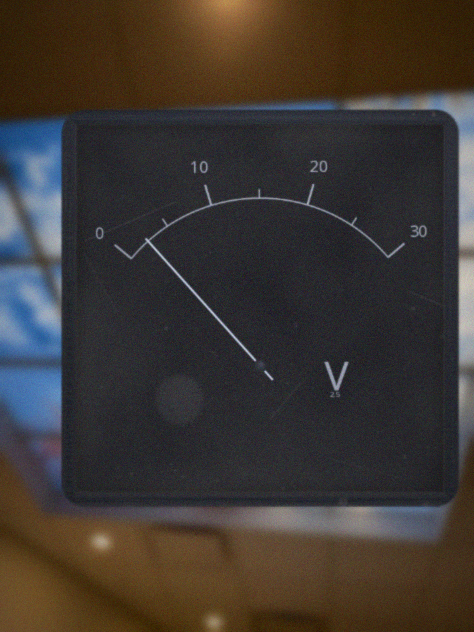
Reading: V 2.5
